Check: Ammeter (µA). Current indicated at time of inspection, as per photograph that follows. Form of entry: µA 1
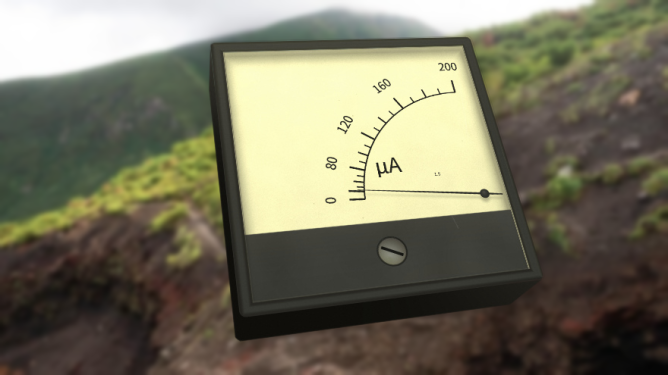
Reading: µA 40
